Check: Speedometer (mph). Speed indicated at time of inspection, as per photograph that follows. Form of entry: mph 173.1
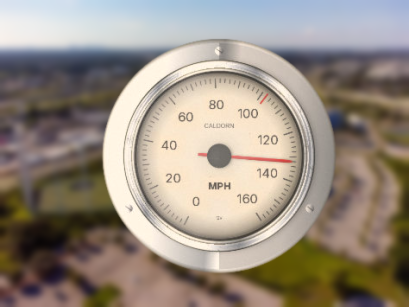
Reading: mph 132
